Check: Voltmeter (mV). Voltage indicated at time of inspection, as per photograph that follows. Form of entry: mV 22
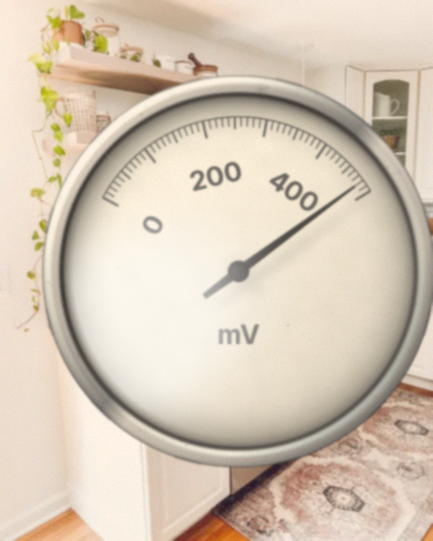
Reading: mV 480
